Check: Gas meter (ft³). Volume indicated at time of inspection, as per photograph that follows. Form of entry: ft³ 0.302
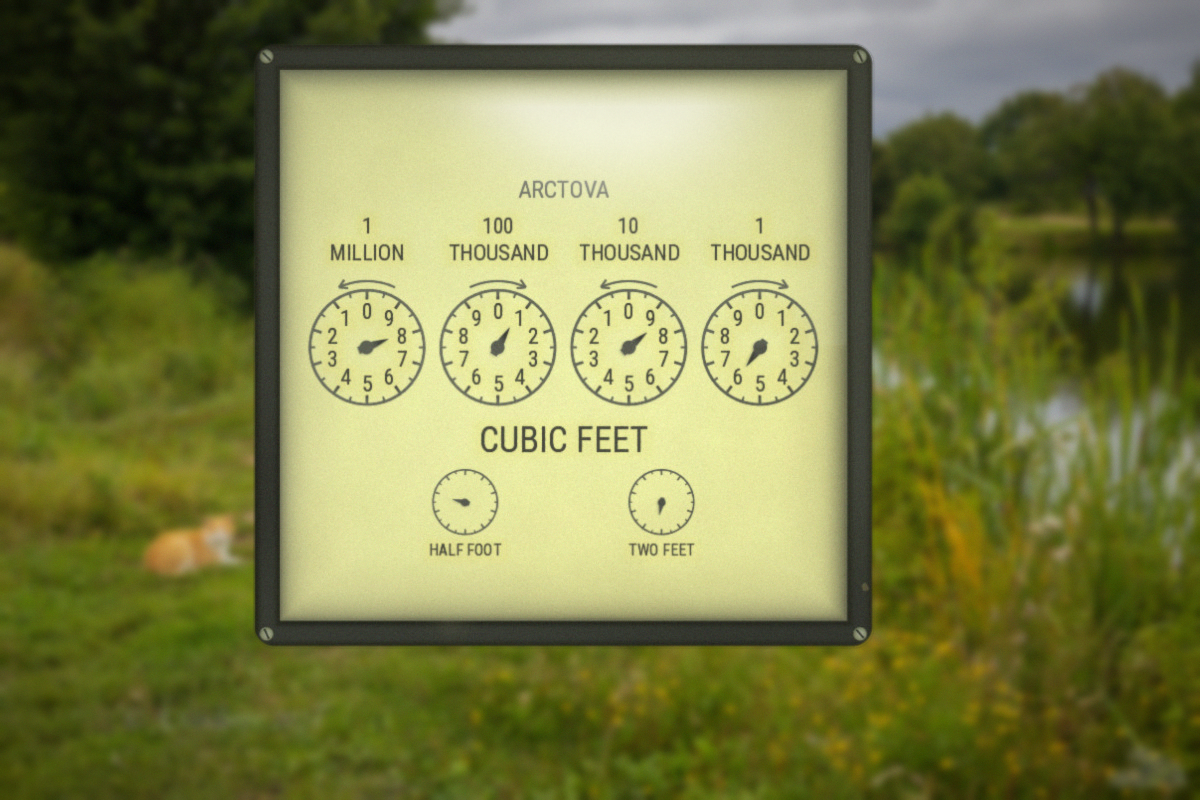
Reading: ft³ 808600
